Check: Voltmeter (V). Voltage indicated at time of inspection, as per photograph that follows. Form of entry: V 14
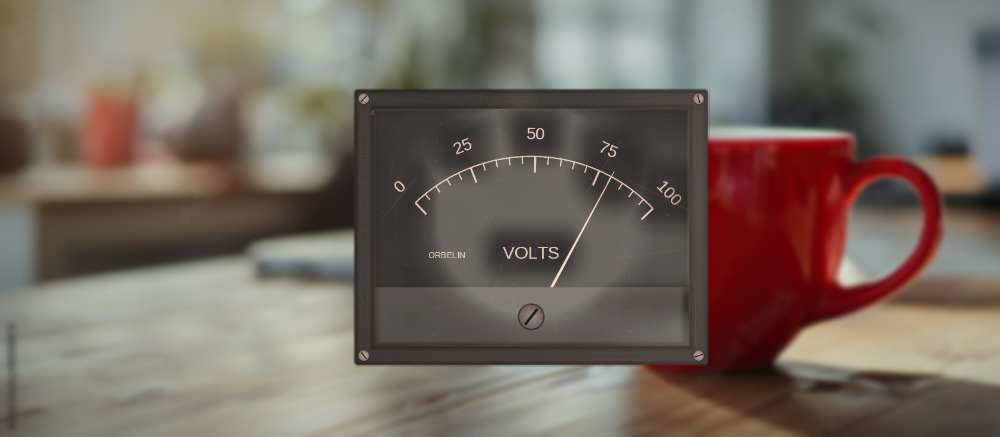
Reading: V 80
